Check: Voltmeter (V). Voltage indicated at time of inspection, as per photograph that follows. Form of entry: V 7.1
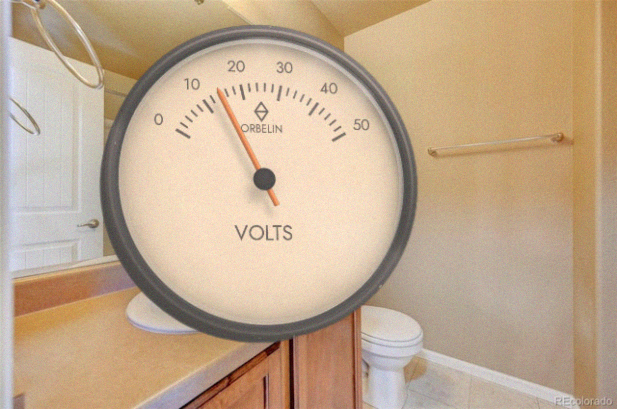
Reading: V 14
